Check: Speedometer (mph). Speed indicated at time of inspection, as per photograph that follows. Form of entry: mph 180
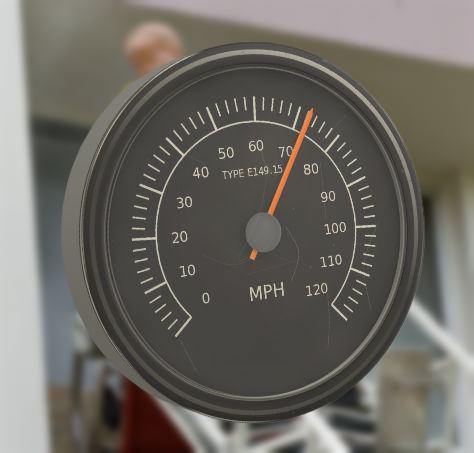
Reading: mph 72
